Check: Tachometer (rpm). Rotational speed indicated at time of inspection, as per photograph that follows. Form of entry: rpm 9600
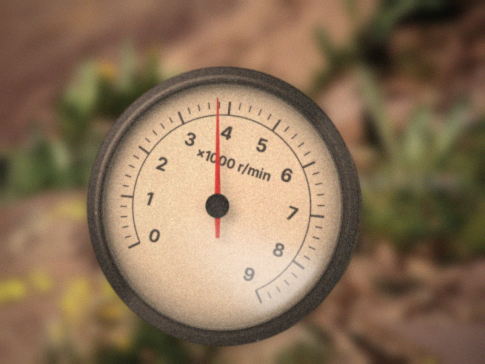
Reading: rpm 3800
